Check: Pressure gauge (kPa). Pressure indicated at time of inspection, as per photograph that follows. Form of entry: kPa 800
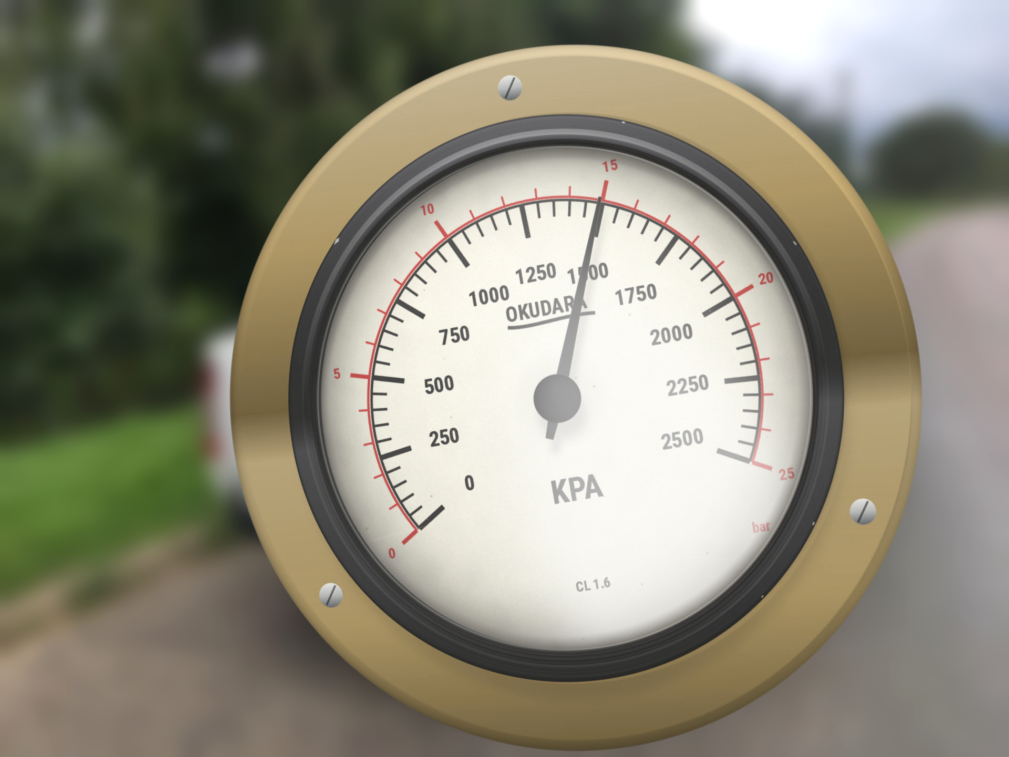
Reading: kPa 1500
